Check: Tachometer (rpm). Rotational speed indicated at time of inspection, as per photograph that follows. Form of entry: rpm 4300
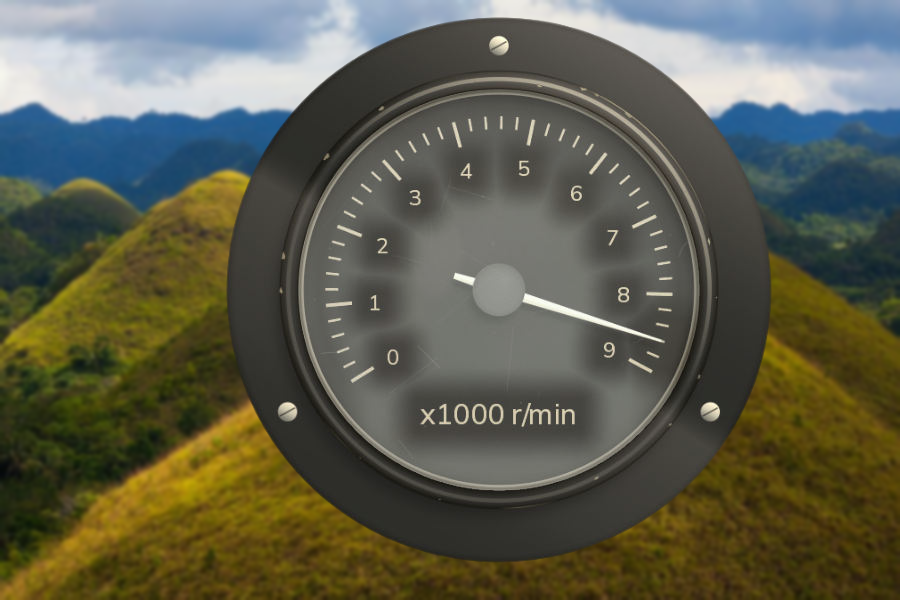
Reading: rpm 8600
